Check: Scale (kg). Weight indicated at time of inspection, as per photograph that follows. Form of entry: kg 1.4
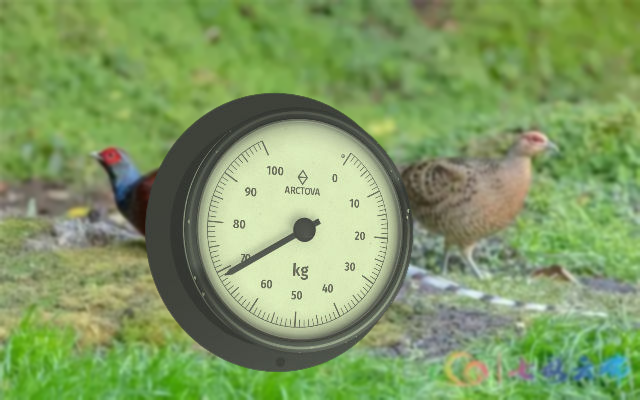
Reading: kg 69
